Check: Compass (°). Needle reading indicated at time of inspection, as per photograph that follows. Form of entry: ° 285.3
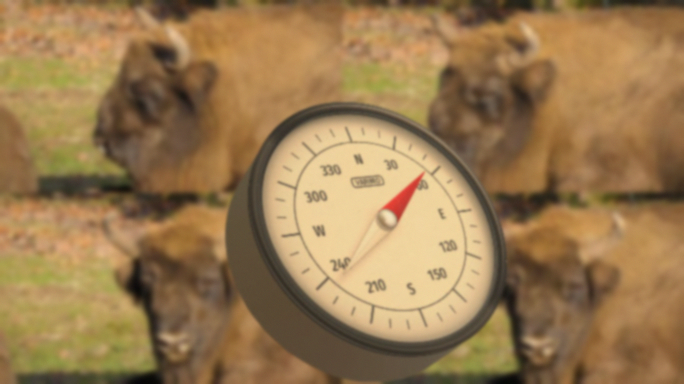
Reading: ° 55
